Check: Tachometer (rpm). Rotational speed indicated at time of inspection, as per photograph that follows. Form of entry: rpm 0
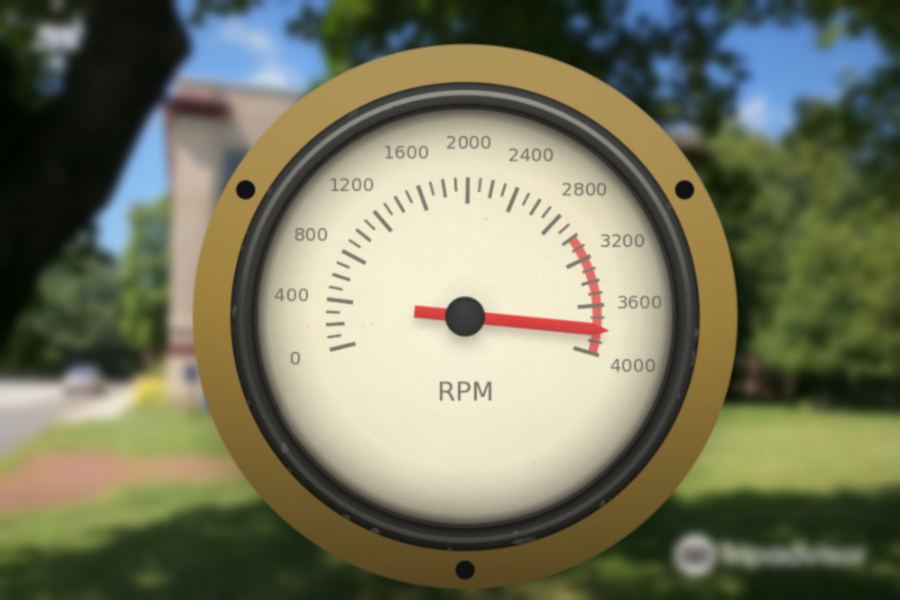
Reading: rpm 3800
